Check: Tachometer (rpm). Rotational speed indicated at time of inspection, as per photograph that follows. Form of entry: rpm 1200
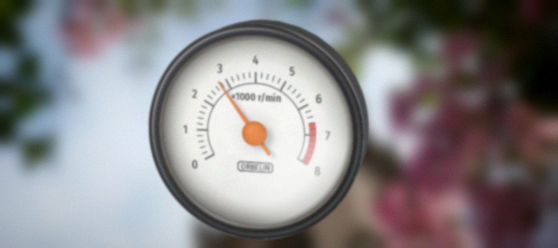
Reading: rpm 2800
